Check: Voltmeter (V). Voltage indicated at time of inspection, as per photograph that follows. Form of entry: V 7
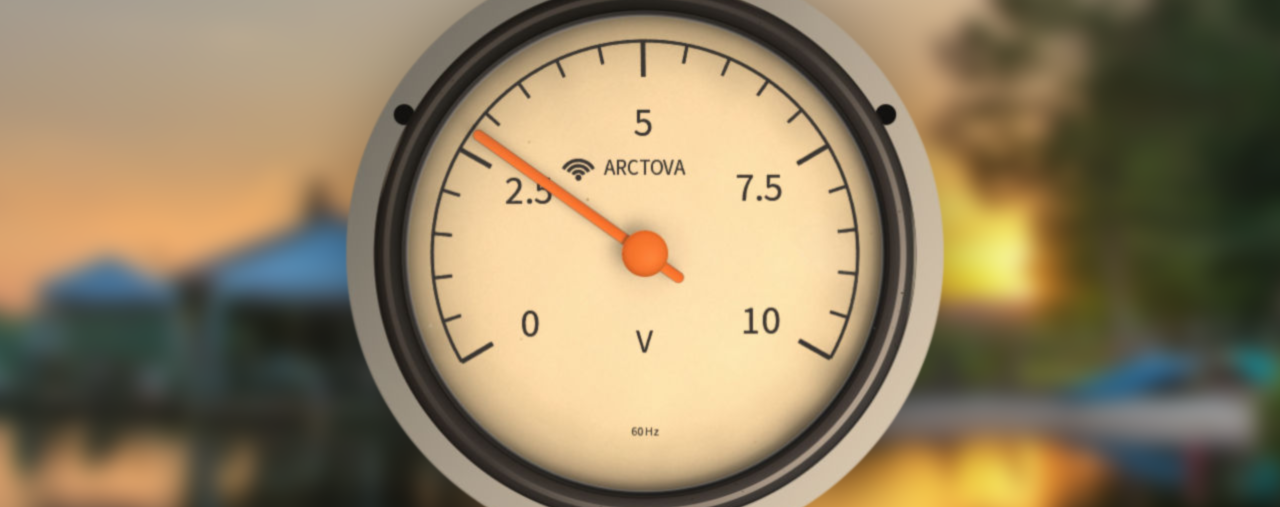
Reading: V 2.75
